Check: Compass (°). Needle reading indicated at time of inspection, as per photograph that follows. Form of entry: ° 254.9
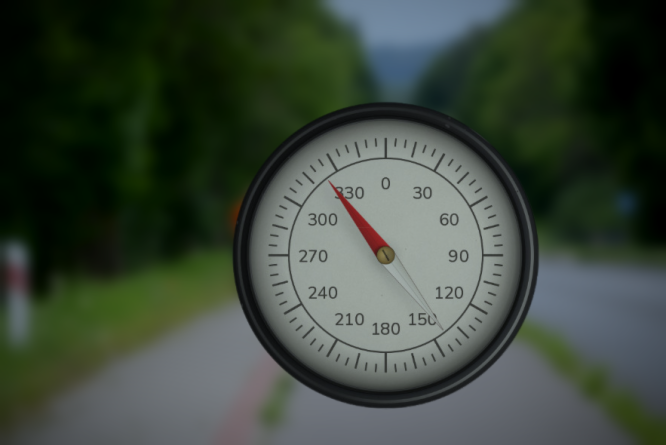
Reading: ° 322.5
